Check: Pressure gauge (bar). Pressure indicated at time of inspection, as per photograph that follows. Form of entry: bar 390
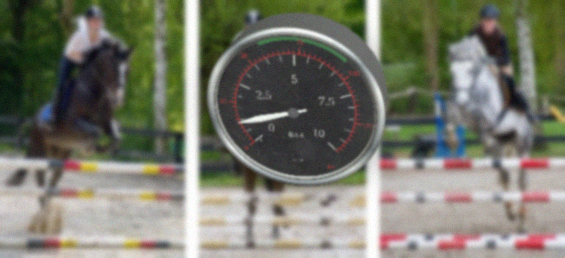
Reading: bar 1
